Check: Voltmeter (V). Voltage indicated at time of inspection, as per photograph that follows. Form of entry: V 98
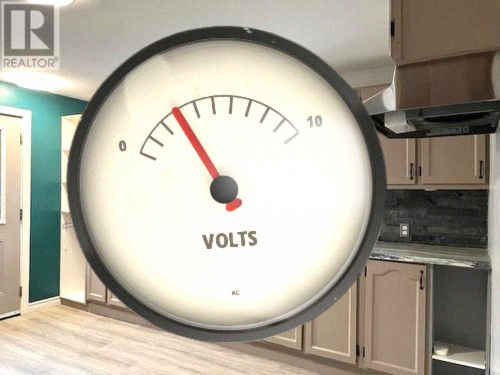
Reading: V 3
